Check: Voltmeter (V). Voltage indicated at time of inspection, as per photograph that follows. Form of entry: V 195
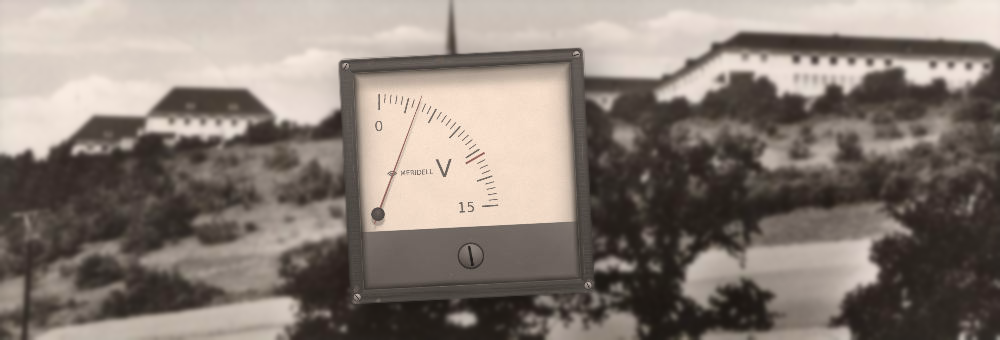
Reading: V 3.5
